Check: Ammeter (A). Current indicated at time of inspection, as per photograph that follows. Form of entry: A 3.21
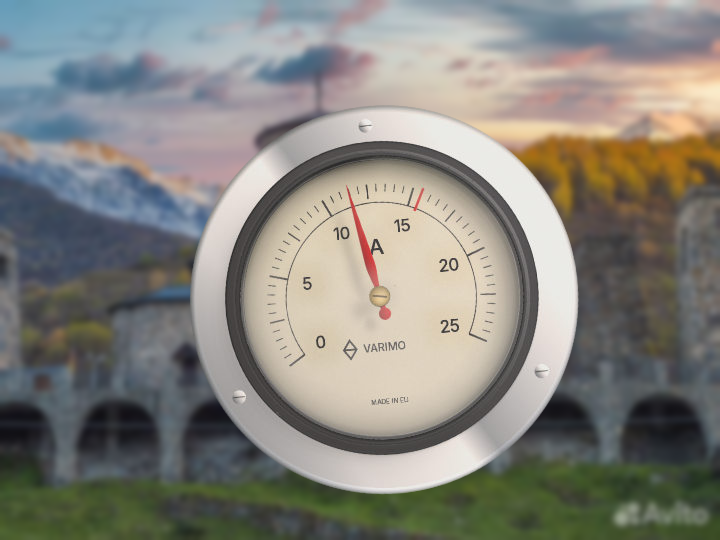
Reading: A 11.5
